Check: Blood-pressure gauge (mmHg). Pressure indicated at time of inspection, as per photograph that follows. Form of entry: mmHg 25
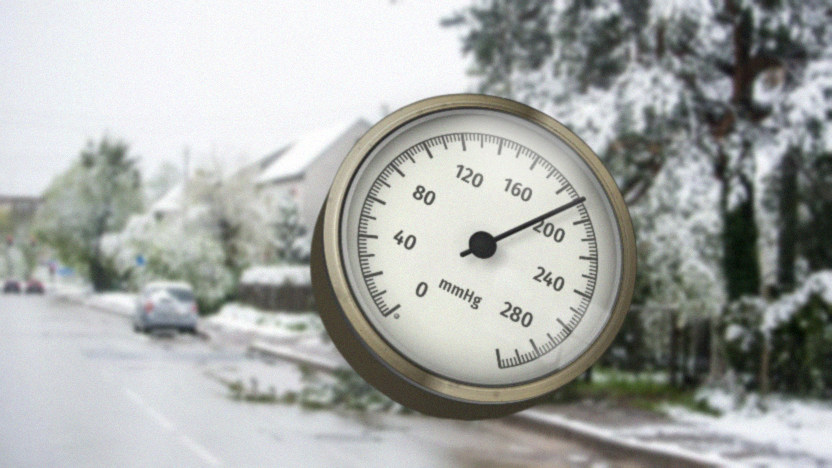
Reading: mmHg 190
